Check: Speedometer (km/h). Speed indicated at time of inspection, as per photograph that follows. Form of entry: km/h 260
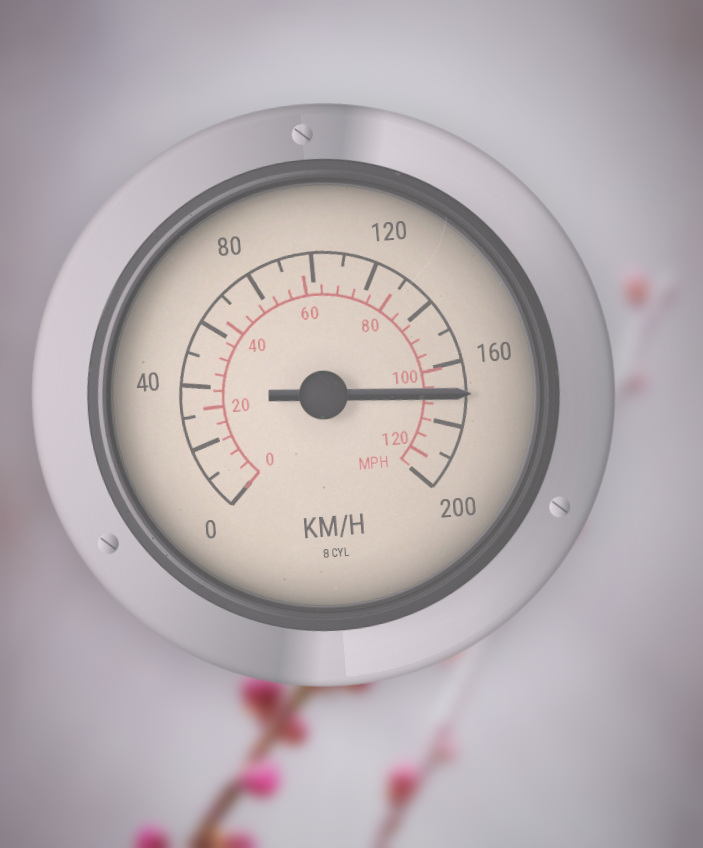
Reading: km/h 170
